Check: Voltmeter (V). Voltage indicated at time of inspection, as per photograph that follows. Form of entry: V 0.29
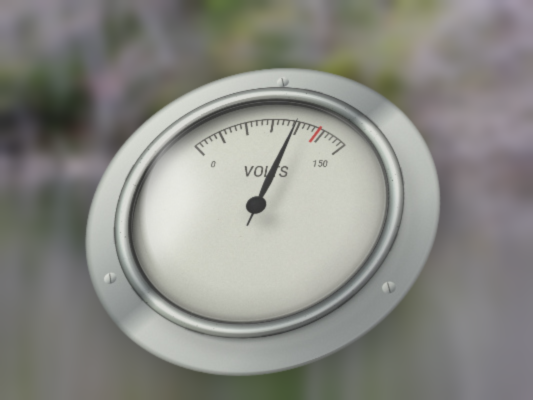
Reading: V 100
